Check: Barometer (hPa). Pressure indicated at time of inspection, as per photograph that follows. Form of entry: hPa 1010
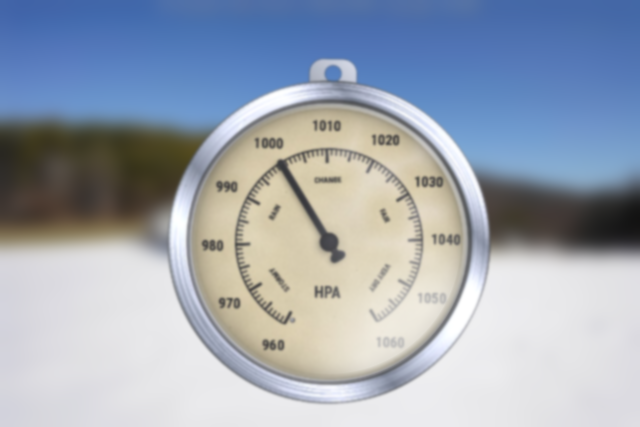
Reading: hPa 1000
